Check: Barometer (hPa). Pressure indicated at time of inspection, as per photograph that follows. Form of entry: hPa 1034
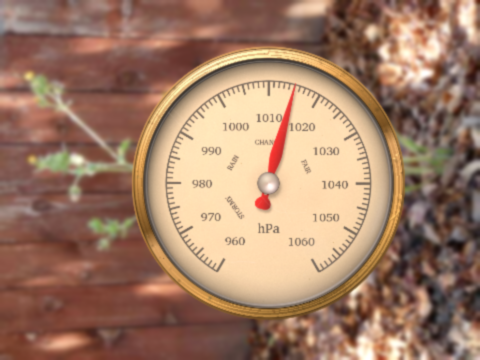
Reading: hPa 1015
